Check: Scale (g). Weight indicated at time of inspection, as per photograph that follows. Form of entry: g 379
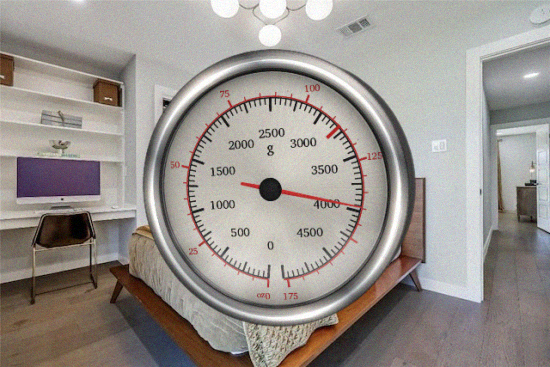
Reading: g 3950
